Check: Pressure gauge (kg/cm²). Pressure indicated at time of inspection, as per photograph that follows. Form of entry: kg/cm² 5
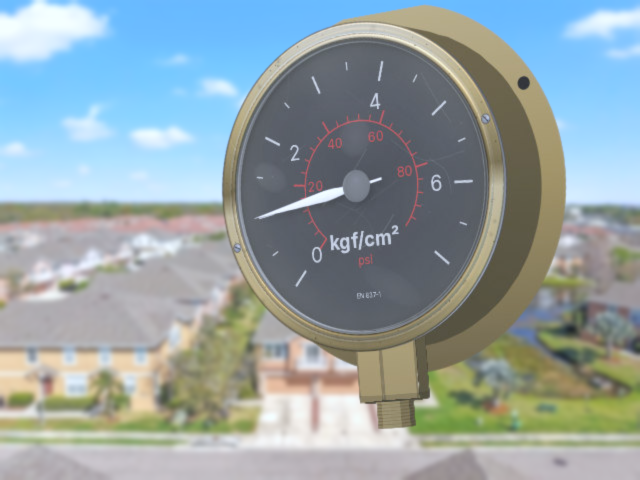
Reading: kg/cm² 1
